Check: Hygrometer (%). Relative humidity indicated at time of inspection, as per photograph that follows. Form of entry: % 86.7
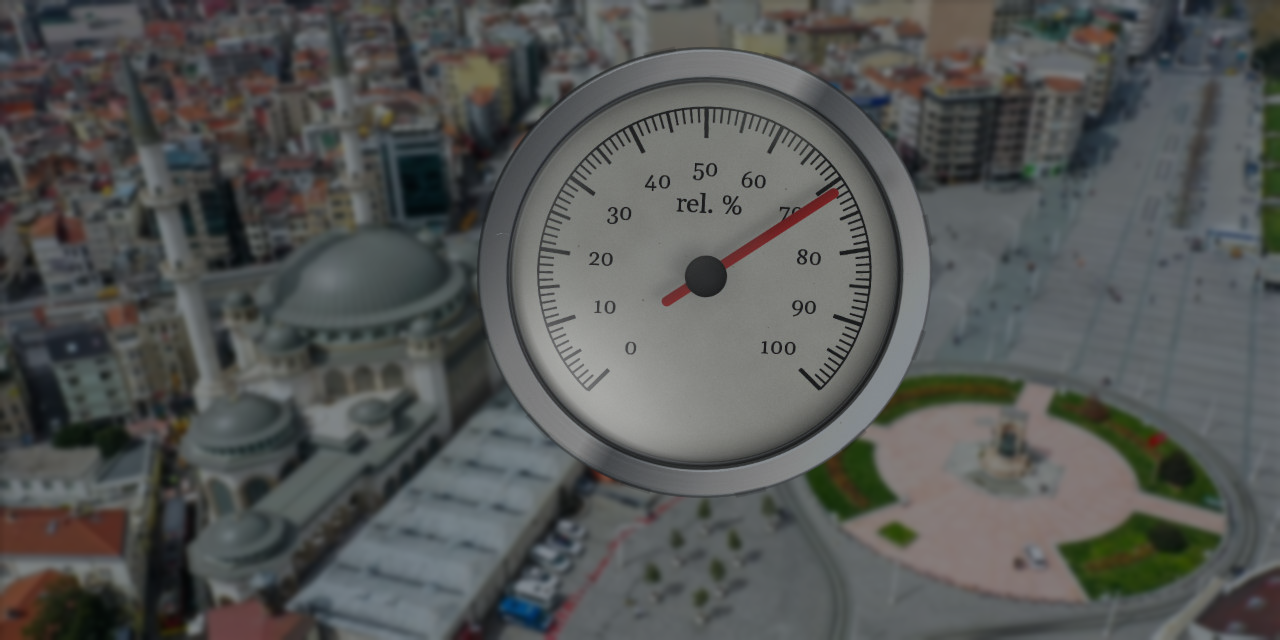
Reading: % 71
